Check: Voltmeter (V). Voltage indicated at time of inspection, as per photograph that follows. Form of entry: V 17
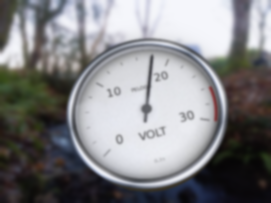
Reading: V 18
